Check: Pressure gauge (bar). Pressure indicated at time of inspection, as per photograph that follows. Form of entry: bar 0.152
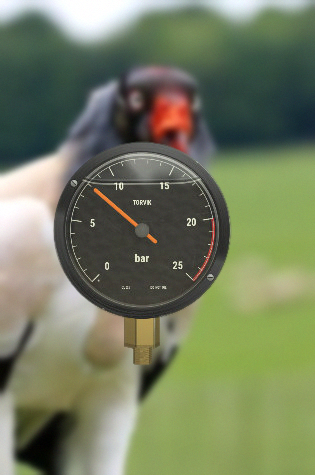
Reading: bar 8
